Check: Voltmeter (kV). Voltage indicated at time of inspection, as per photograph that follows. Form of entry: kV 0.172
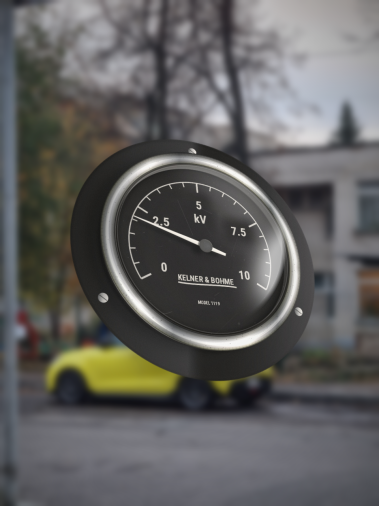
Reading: kV 2
